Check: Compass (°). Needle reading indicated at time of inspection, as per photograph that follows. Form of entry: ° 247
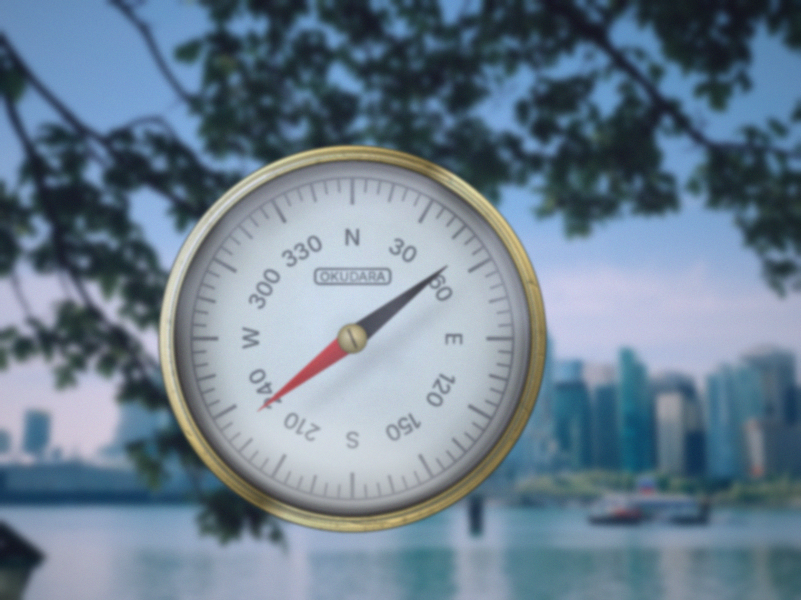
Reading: ° 232.5
